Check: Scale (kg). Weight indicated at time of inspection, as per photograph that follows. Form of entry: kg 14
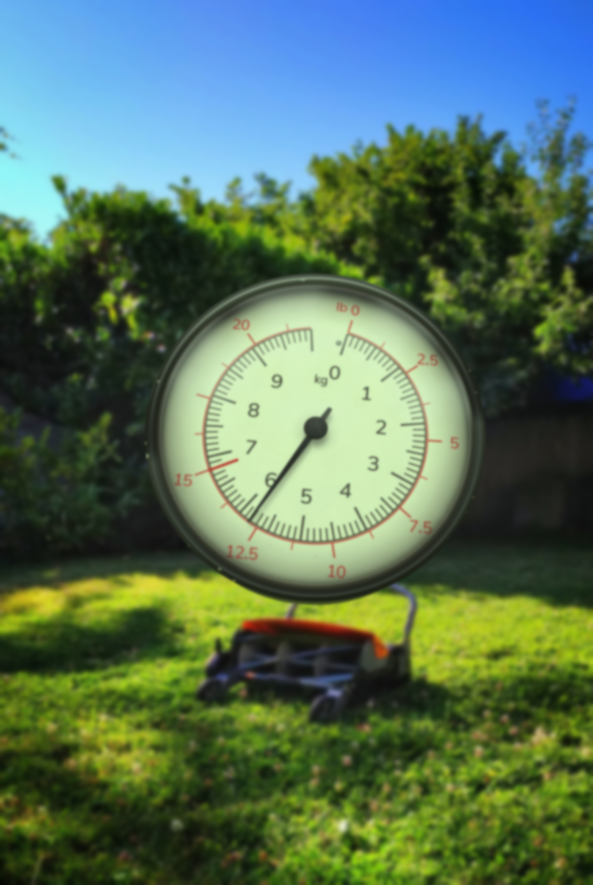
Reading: kg 5.8
